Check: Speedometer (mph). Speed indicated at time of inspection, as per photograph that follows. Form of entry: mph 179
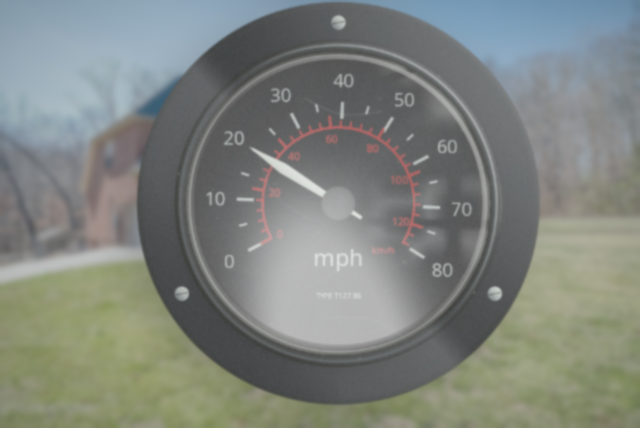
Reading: mph 20
